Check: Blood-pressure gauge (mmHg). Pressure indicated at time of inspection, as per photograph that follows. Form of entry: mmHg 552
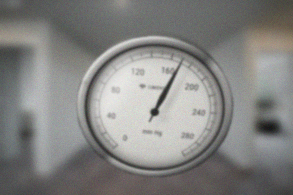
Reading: mmHg 170
